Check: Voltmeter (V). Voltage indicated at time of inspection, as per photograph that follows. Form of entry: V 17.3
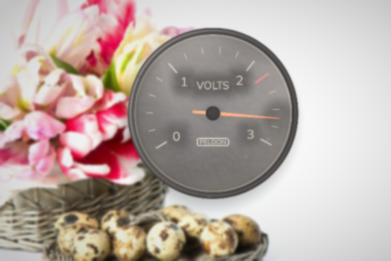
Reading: V 2.7
